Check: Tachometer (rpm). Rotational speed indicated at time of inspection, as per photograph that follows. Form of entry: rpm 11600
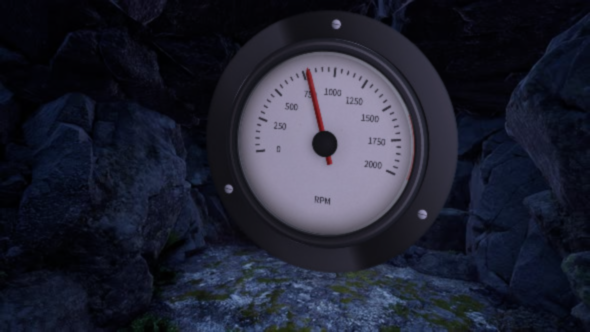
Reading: rpm 800
